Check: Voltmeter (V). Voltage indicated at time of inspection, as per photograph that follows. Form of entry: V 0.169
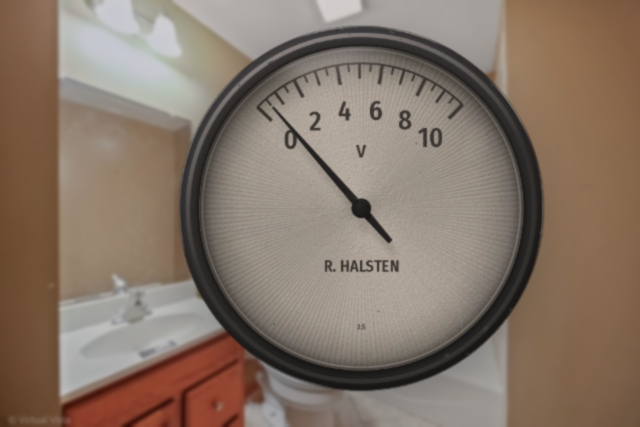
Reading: V 0.5
